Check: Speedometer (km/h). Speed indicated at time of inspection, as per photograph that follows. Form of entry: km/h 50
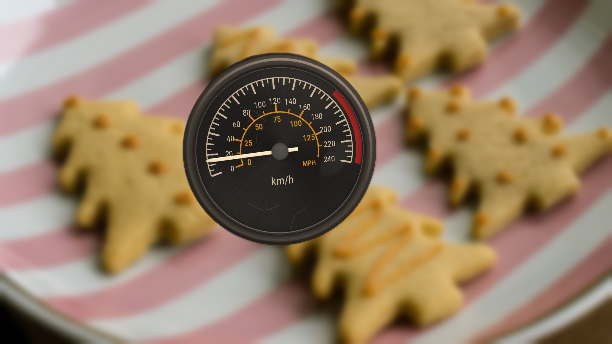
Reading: km/h 15
